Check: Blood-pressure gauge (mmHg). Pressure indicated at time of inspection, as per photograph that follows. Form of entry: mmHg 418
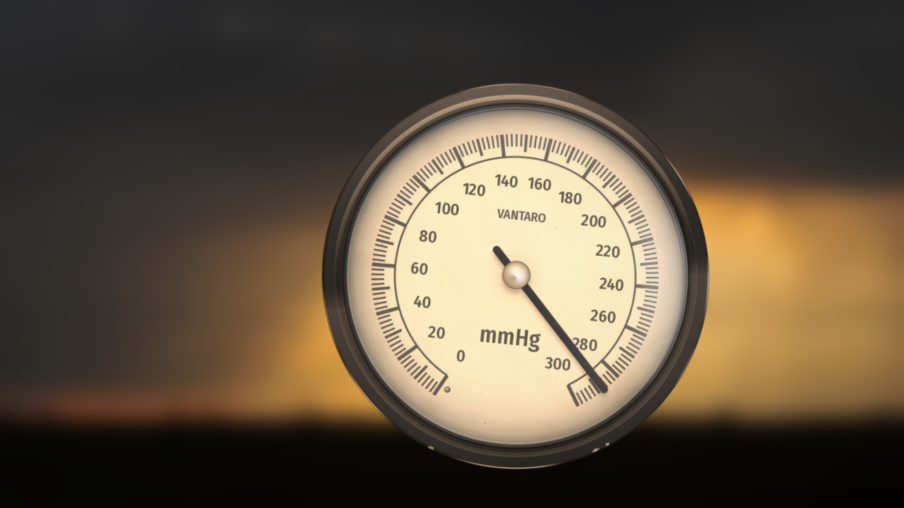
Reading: mmHg 288
